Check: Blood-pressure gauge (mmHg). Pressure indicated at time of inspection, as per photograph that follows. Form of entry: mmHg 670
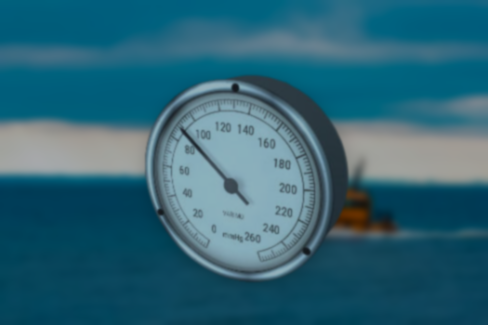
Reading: mmHg 90
